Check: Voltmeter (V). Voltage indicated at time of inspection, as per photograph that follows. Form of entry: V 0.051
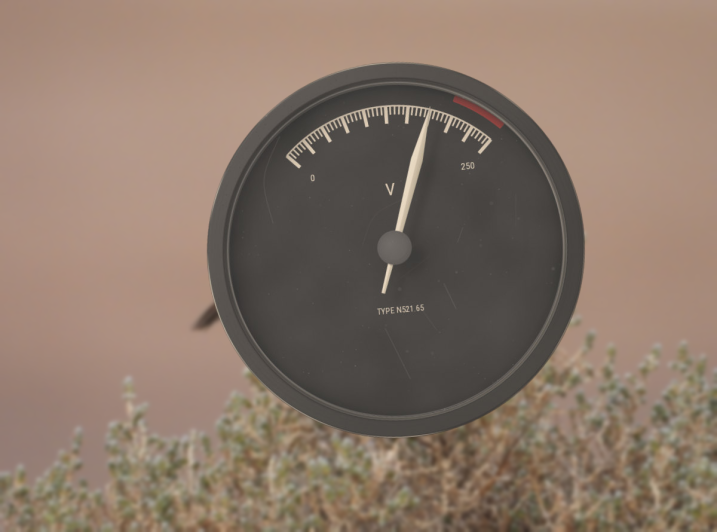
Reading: V 175
